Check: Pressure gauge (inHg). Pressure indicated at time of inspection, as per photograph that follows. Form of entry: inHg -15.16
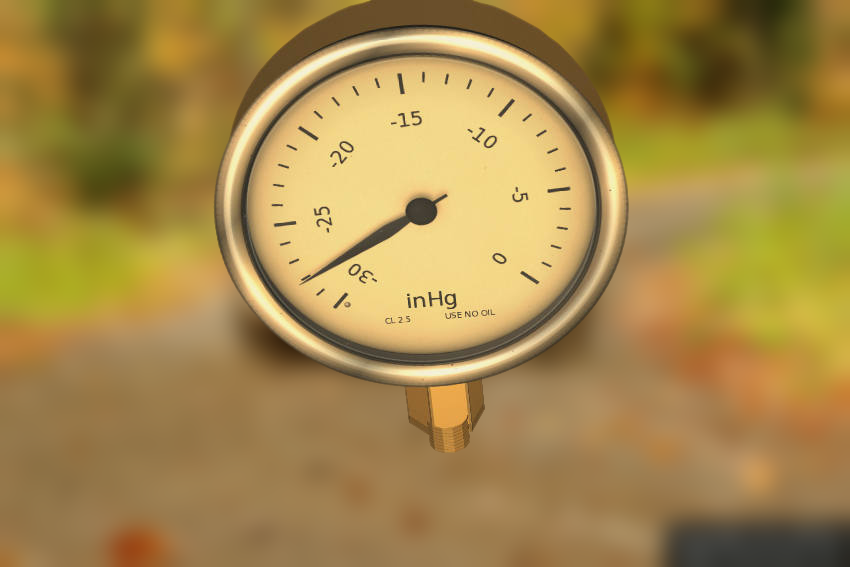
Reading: inHg -28
